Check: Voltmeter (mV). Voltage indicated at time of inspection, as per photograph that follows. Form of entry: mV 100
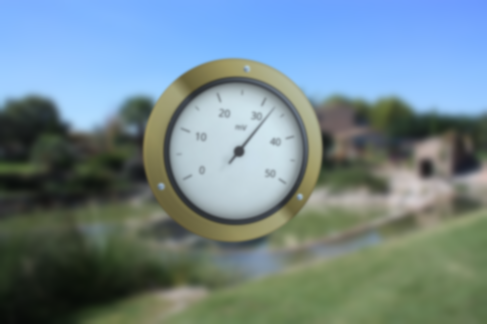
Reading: mV 32.5
